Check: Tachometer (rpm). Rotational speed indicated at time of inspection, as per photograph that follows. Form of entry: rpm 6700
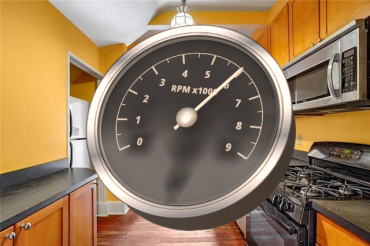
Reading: rpm 6000
